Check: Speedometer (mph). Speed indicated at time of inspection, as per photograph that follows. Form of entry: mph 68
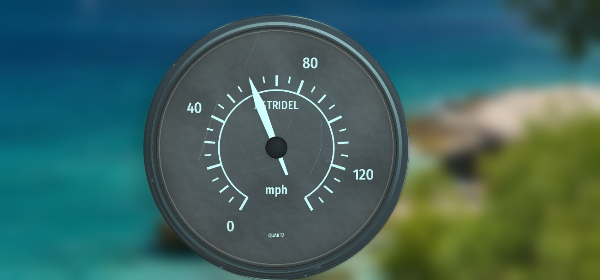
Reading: mph 60
